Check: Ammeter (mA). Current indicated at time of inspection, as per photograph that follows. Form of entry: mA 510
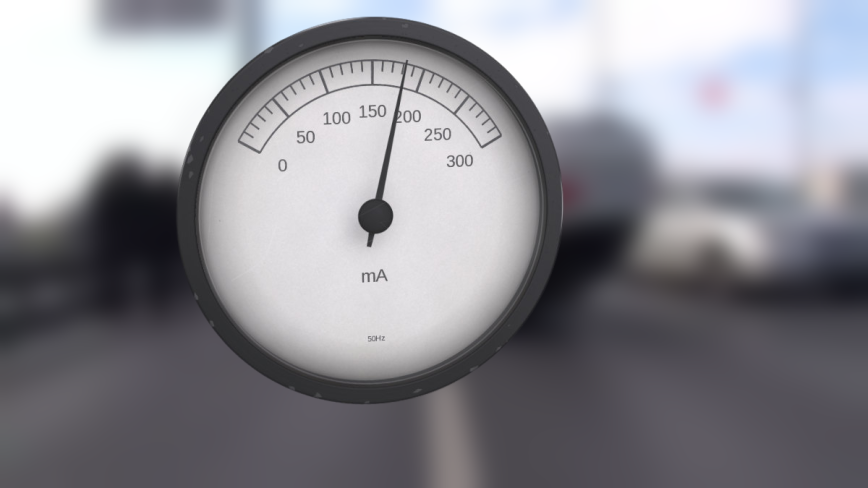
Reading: mA 180
